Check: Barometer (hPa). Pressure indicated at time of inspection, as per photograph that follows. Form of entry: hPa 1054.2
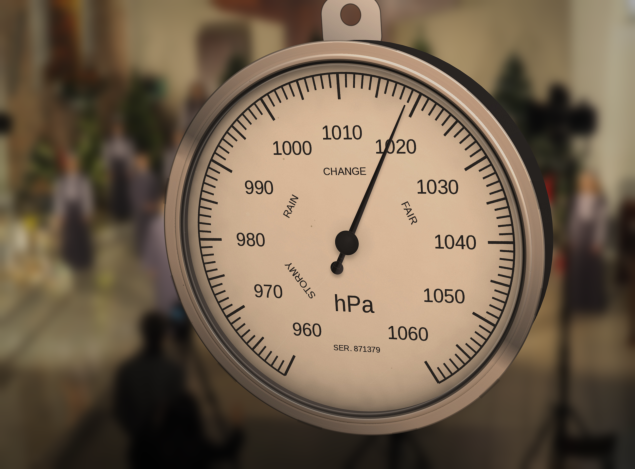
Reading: hPa 1019
